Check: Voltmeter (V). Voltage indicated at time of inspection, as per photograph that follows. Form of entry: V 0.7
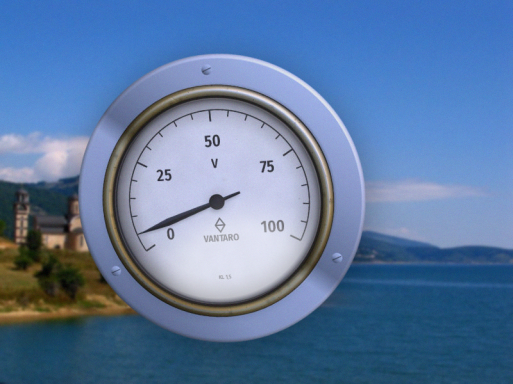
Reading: V 5
